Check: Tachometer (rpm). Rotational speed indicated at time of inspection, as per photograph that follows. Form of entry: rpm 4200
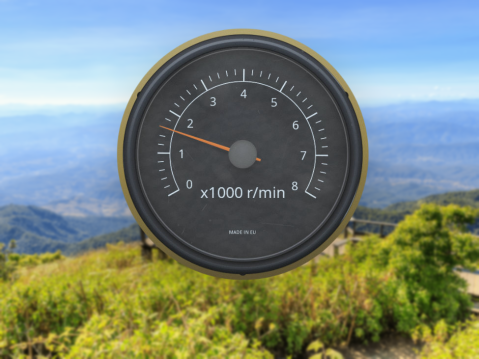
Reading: rpm 1600
